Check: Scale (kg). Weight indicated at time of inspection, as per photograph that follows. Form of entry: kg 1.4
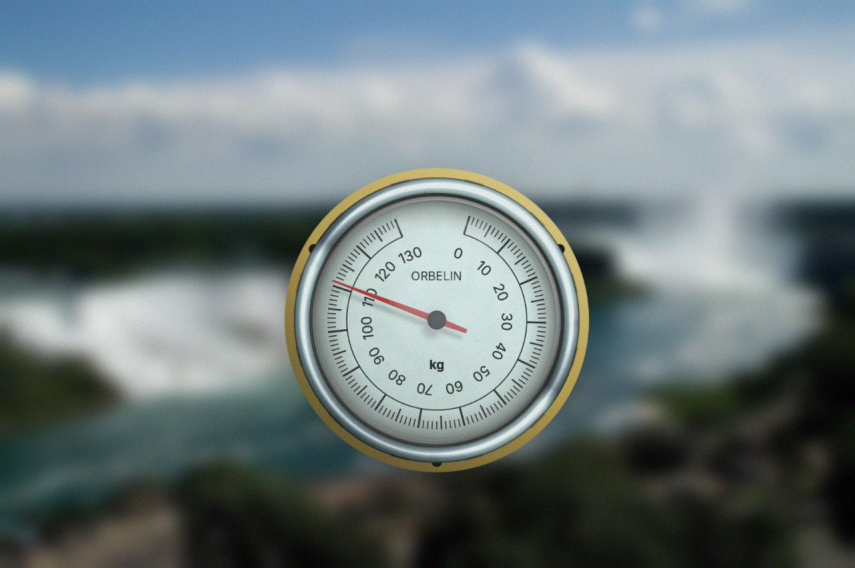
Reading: kg 111
